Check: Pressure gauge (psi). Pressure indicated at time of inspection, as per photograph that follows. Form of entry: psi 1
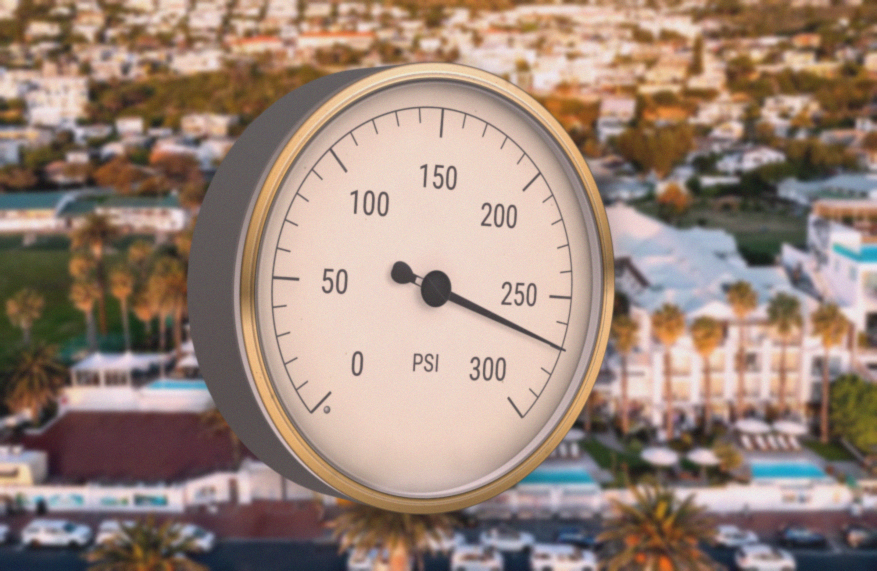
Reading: psi 270
